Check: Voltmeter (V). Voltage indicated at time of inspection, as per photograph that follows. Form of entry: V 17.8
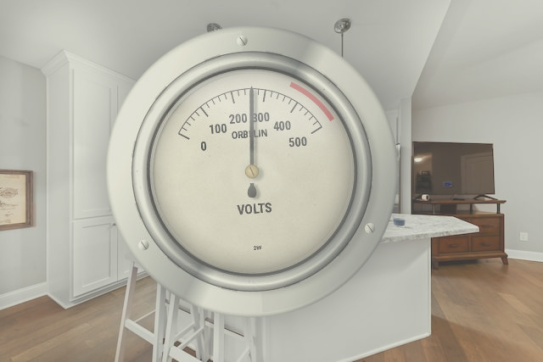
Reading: V 260
